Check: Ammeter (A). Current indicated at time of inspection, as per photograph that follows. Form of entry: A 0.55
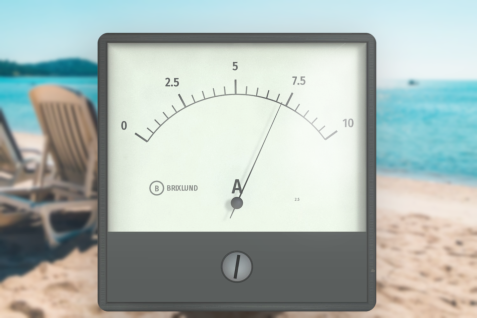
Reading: A 7.25
